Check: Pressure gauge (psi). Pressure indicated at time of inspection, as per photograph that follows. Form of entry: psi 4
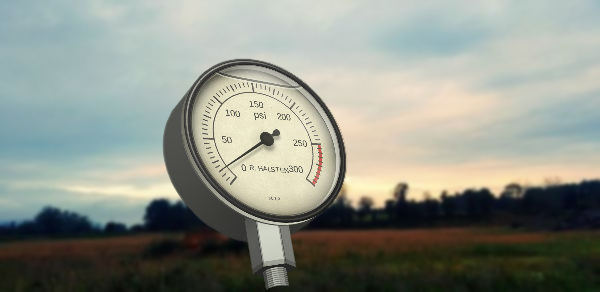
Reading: psi 15
